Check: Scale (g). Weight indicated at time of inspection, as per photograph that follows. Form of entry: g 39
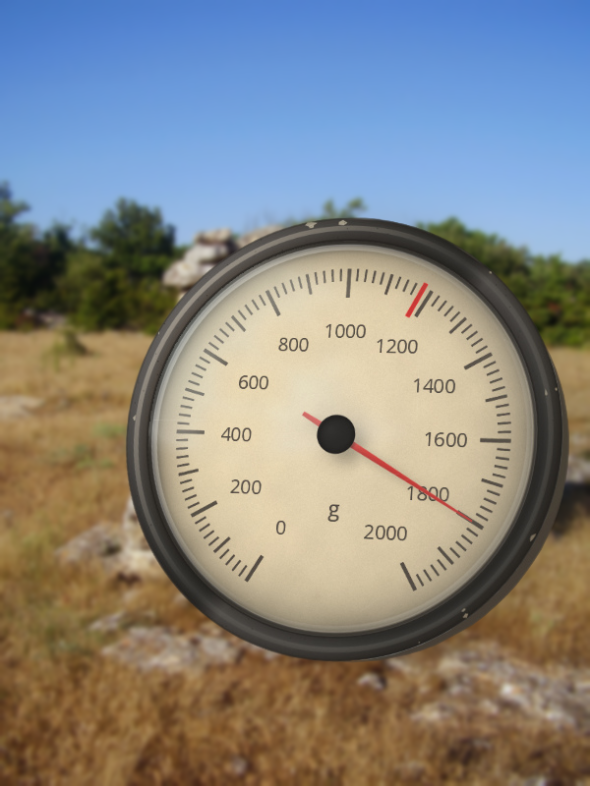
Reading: g 1800
